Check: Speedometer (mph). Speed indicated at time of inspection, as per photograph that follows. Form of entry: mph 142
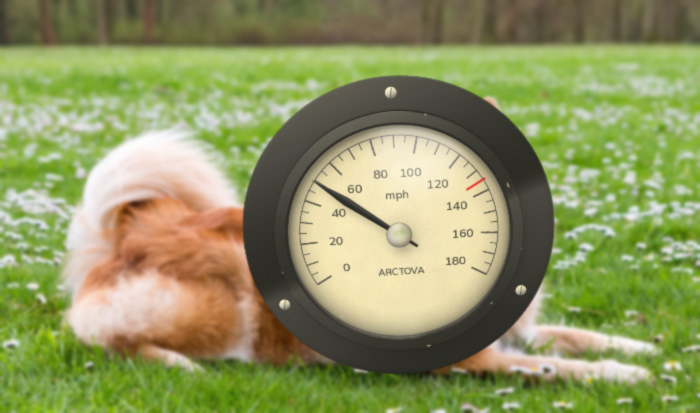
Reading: mph 50
